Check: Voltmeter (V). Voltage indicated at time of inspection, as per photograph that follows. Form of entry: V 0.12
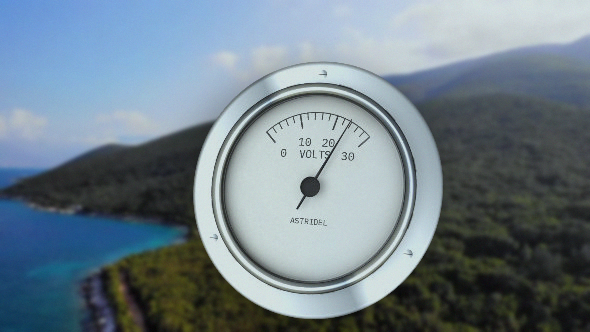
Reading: V 24
